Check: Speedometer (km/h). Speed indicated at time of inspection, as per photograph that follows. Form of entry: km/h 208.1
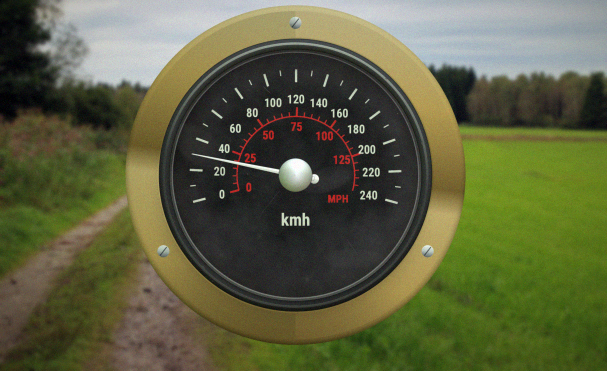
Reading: km/h 30
